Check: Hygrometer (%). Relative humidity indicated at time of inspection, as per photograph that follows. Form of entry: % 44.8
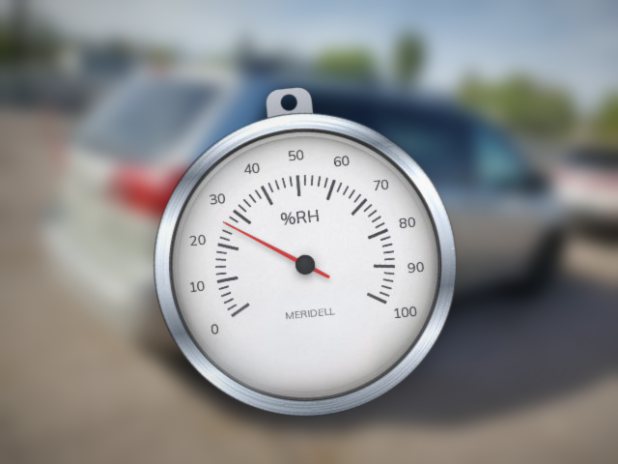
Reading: % 26
